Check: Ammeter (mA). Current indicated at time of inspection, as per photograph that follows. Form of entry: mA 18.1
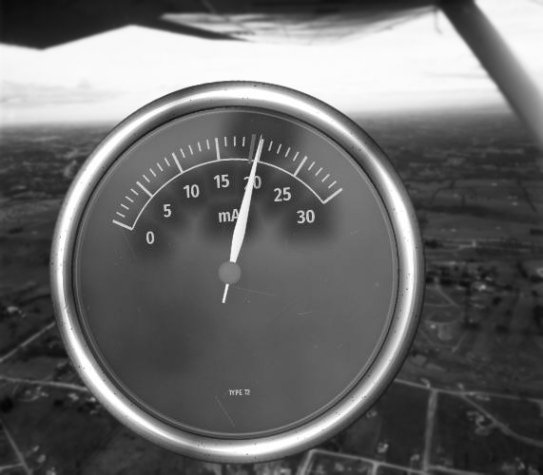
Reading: mA 20
